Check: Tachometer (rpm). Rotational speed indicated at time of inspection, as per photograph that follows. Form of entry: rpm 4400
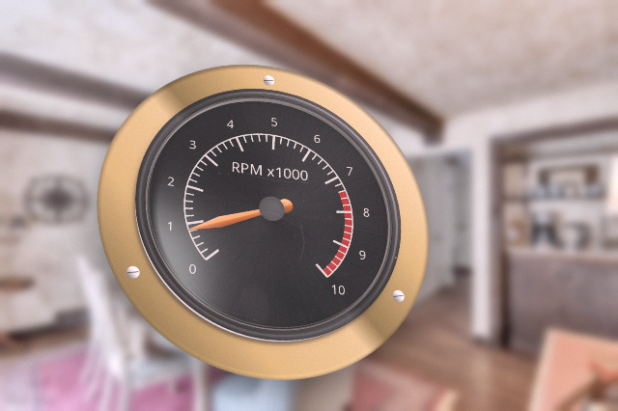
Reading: rpm 800
